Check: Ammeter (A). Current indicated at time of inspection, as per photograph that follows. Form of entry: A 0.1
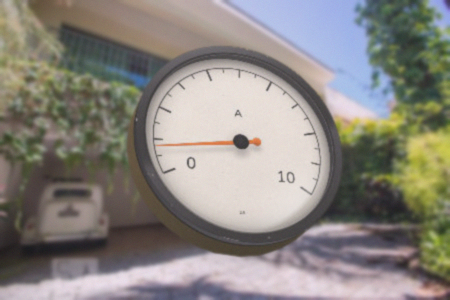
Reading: A 0.75
